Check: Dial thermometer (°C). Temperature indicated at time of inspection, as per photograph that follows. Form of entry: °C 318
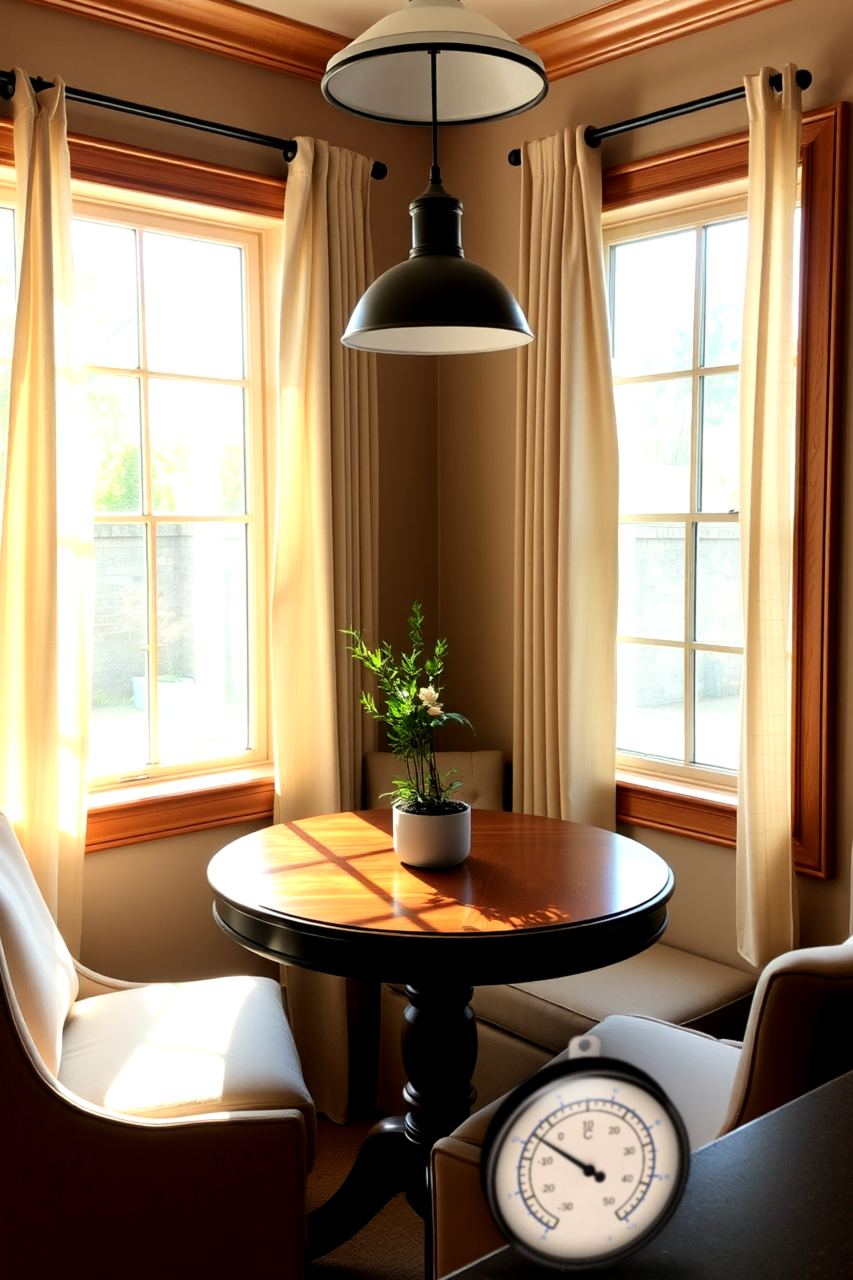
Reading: °C -4
